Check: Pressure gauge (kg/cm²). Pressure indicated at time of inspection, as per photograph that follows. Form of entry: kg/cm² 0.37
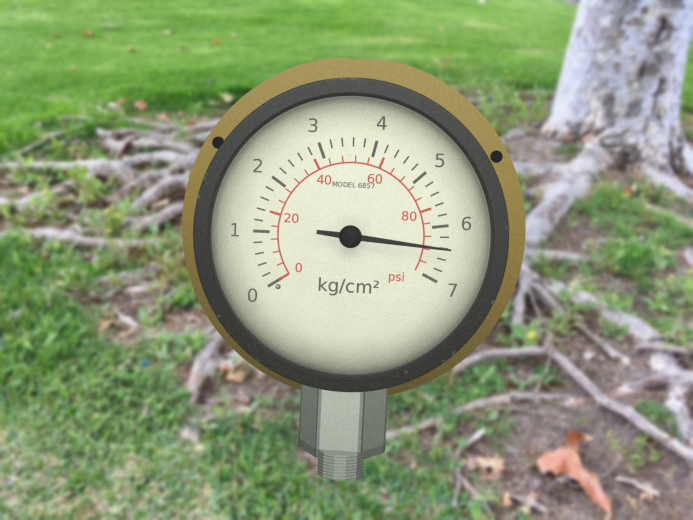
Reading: kg/cm² 6.4
